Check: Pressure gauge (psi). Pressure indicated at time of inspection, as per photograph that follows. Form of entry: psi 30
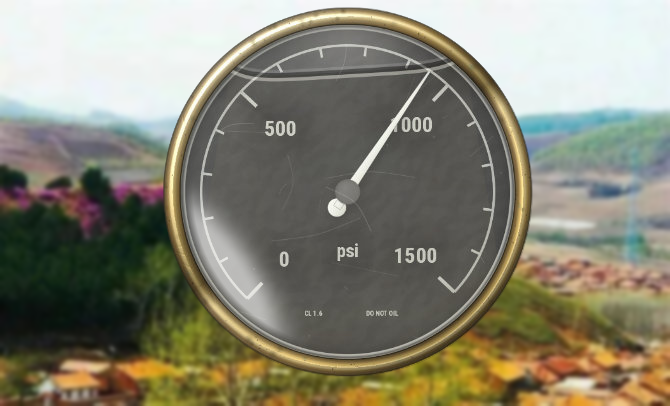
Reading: psi 950
